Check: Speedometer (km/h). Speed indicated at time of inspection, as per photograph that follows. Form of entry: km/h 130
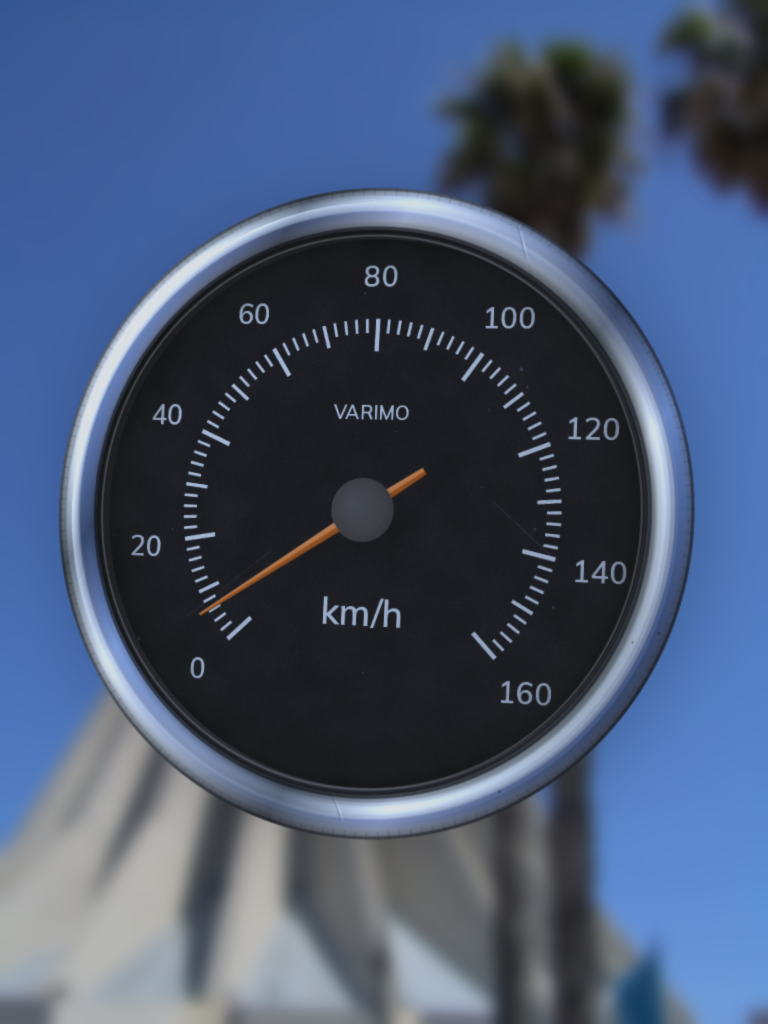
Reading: km/h 6
